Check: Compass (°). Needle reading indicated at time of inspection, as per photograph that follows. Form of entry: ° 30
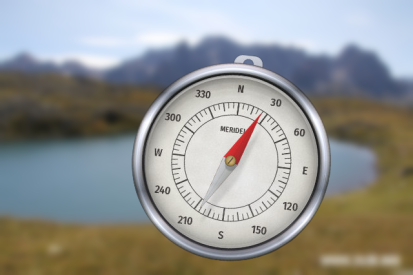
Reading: ° 25
